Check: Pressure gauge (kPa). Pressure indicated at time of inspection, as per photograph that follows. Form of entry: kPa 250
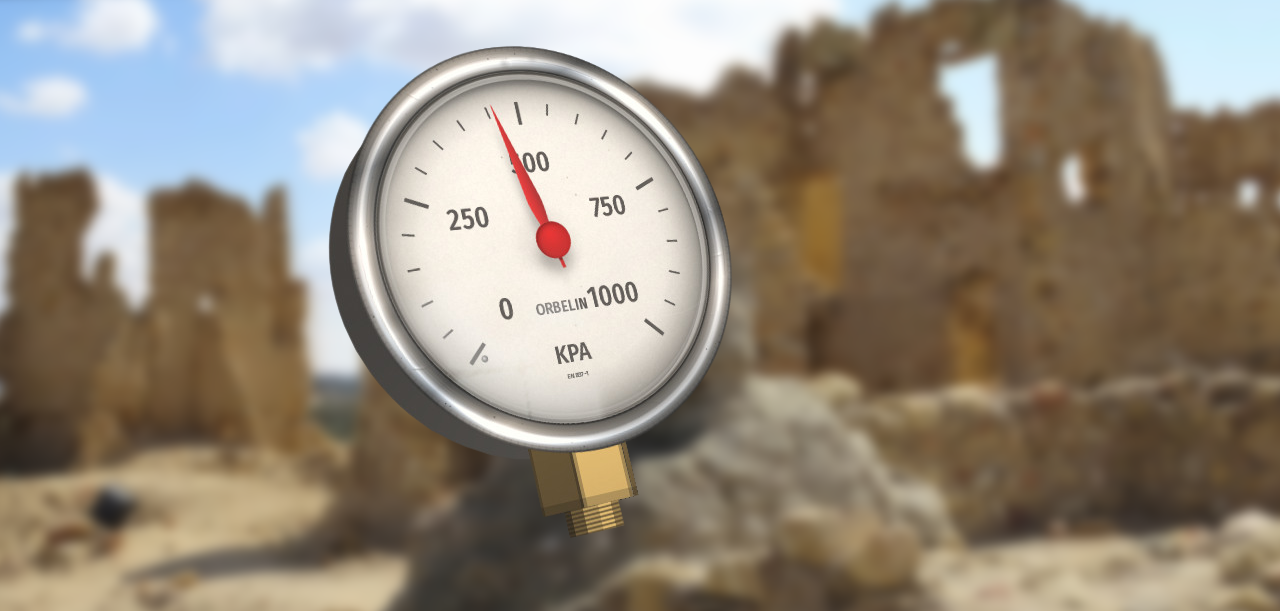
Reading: kPa 450
